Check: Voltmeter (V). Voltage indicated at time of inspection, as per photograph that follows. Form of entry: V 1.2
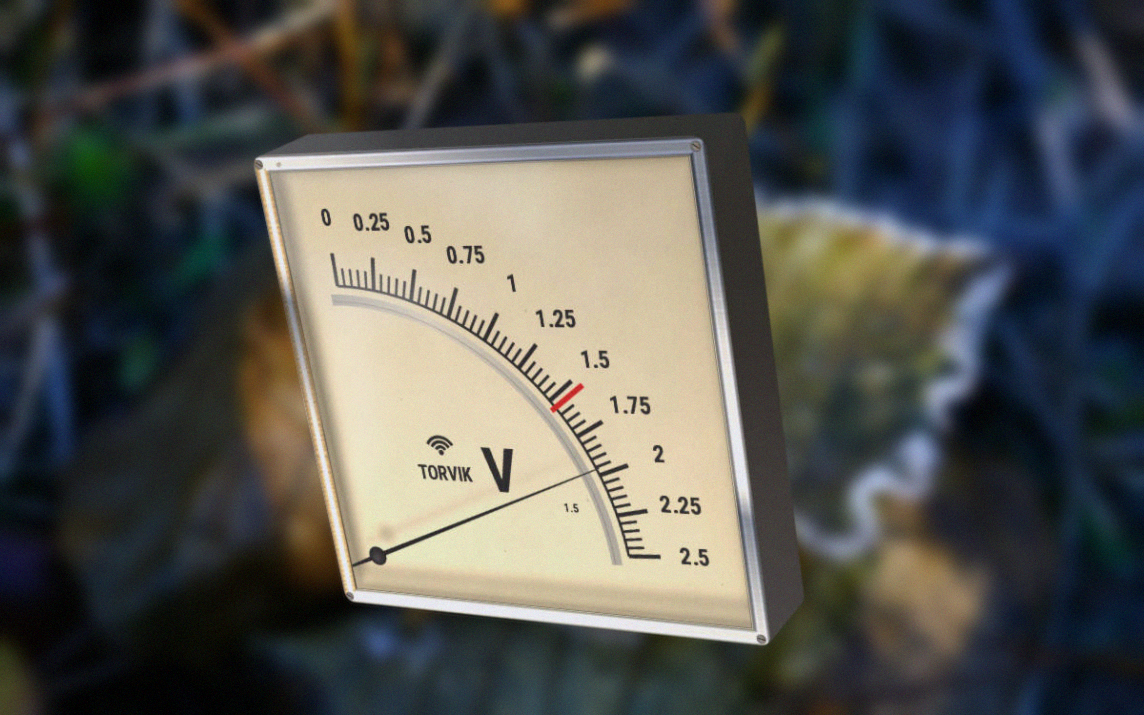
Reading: V 1.95
